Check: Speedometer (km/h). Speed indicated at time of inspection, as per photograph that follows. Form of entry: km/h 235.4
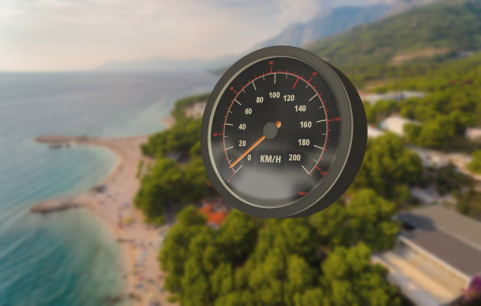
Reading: km/h 5
